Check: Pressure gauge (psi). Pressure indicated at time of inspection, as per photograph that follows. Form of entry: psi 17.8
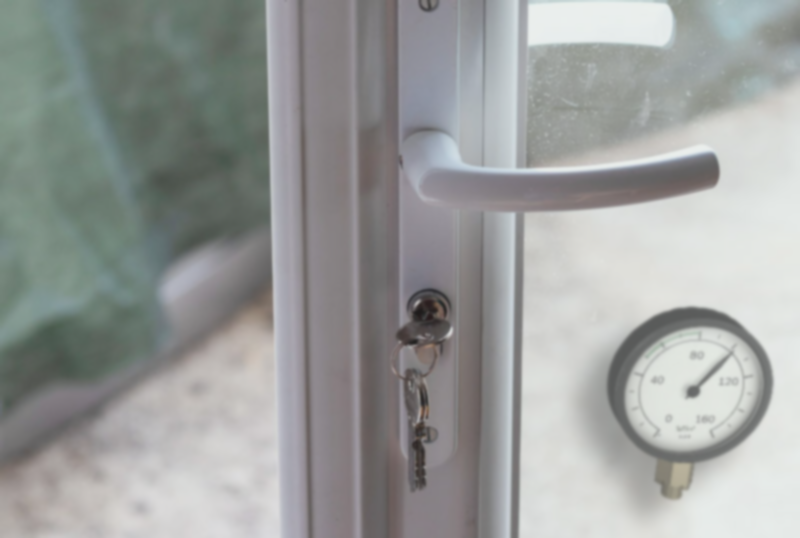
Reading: psi 100
